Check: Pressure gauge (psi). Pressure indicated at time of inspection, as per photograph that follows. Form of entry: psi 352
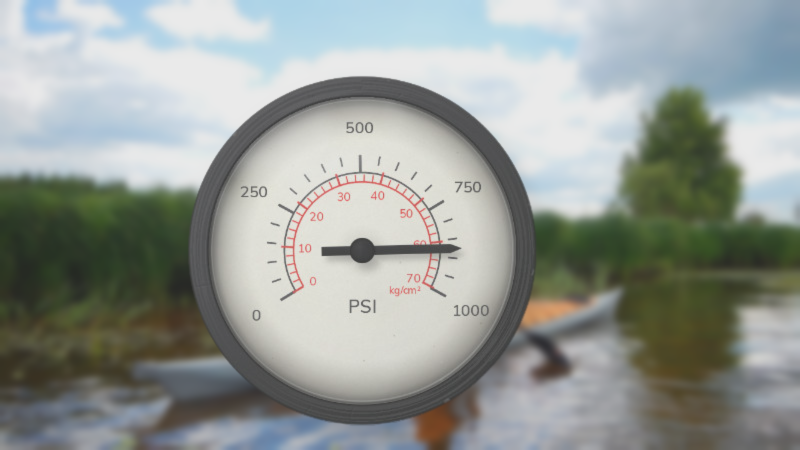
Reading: psi 875
